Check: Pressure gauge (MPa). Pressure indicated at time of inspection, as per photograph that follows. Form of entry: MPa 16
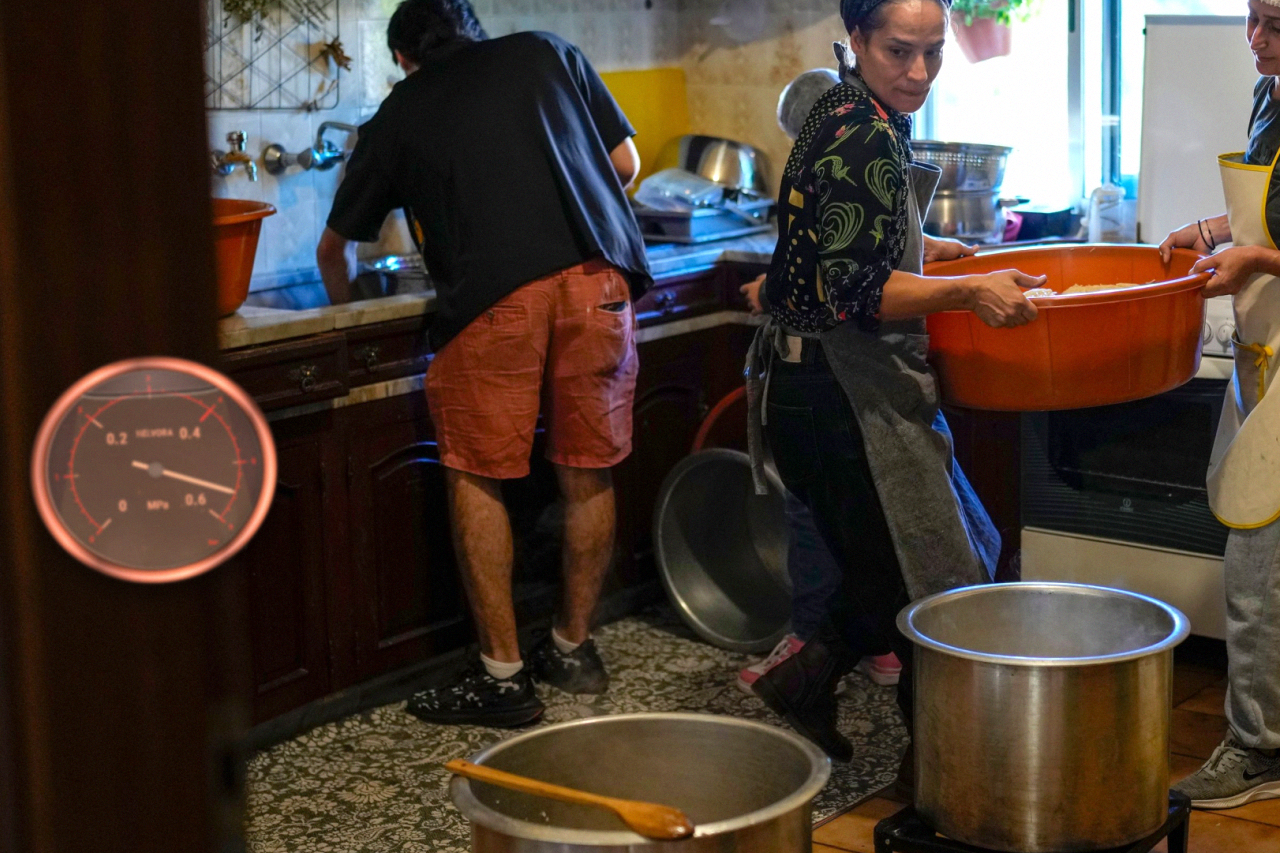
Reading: MPa 0.55
